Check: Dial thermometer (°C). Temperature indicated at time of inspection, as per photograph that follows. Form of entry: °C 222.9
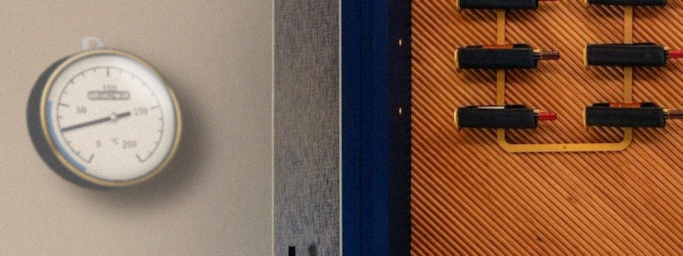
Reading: °C 30
